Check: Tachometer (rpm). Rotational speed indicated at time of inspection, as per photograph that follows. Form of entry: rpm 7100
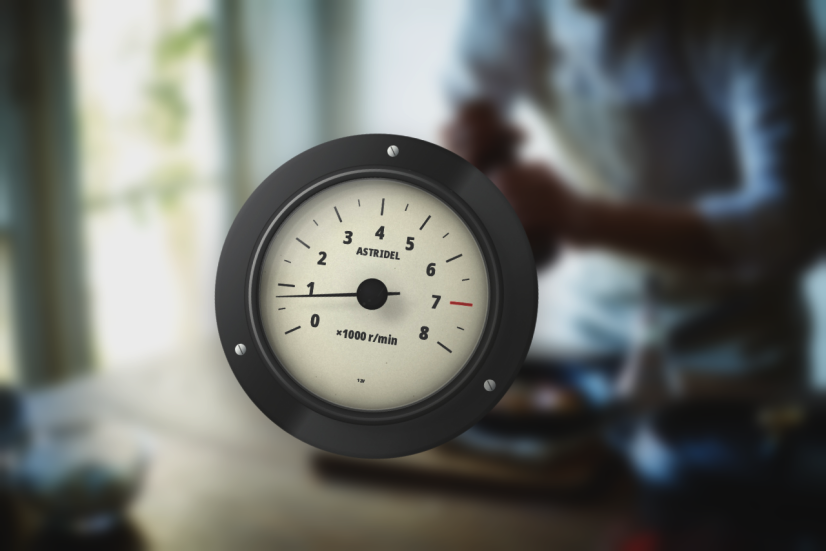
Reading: rpm 750
